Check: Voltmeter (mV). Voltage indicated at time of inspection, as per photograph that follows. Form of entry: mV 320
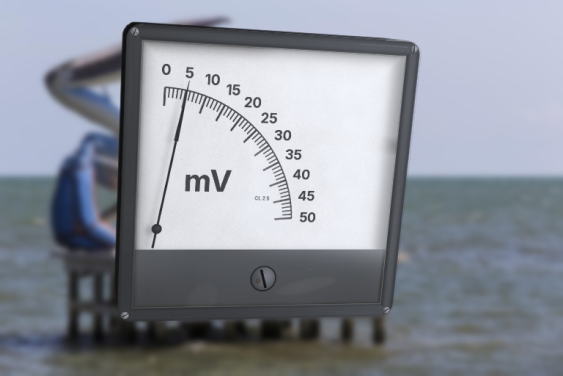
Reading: mV 5
